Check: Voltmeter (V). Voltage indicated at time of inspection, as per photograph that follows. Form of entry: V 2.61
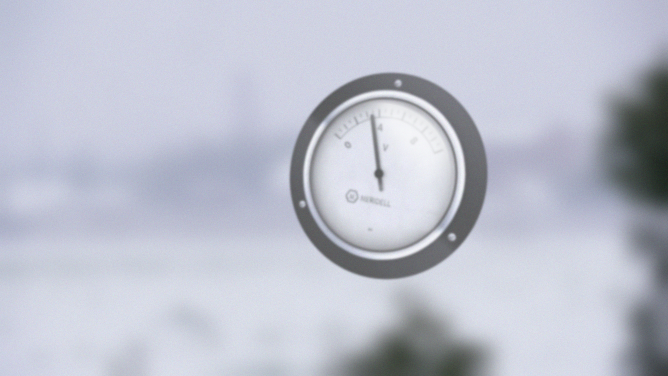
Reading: V 3.5
